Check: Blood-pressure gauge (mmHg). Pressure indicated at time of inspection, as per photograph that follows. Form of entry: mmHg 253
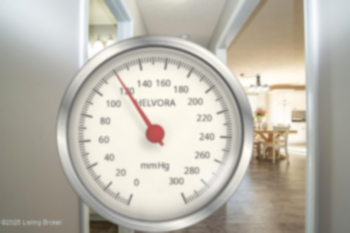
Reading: mmHg 120
